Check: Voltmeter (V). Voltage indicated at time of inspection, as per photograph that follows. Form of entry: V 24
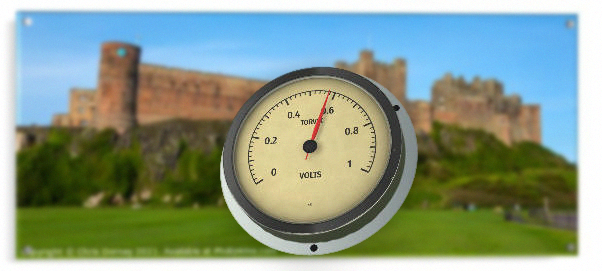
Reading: V 0.58
